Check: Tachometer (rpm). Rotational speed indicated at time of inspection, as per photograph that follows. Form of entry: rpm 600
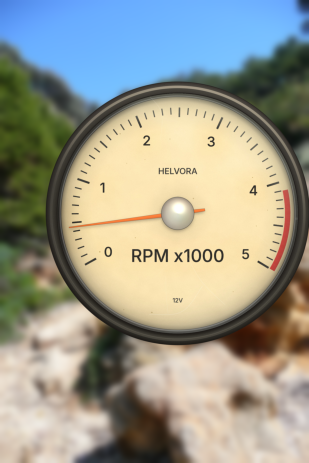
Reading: rpm 450
